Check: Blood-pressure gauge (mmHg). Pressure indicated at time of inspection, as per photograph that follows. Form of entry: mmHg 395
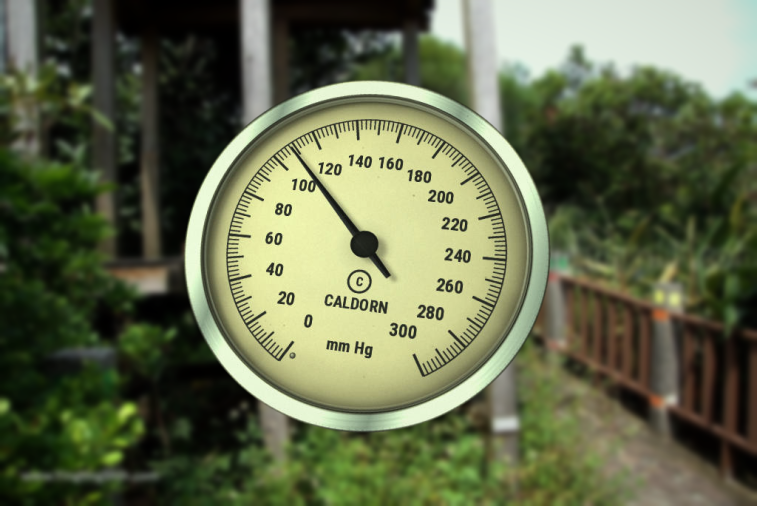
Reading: mmHg 108
